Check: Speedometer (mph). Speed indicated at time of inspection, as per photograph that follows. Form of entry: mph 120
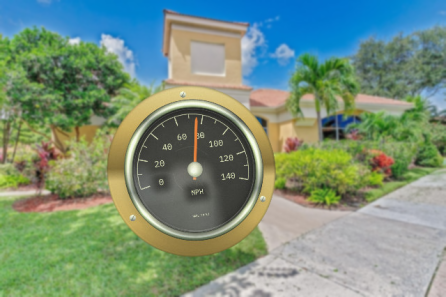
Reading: mph 75
